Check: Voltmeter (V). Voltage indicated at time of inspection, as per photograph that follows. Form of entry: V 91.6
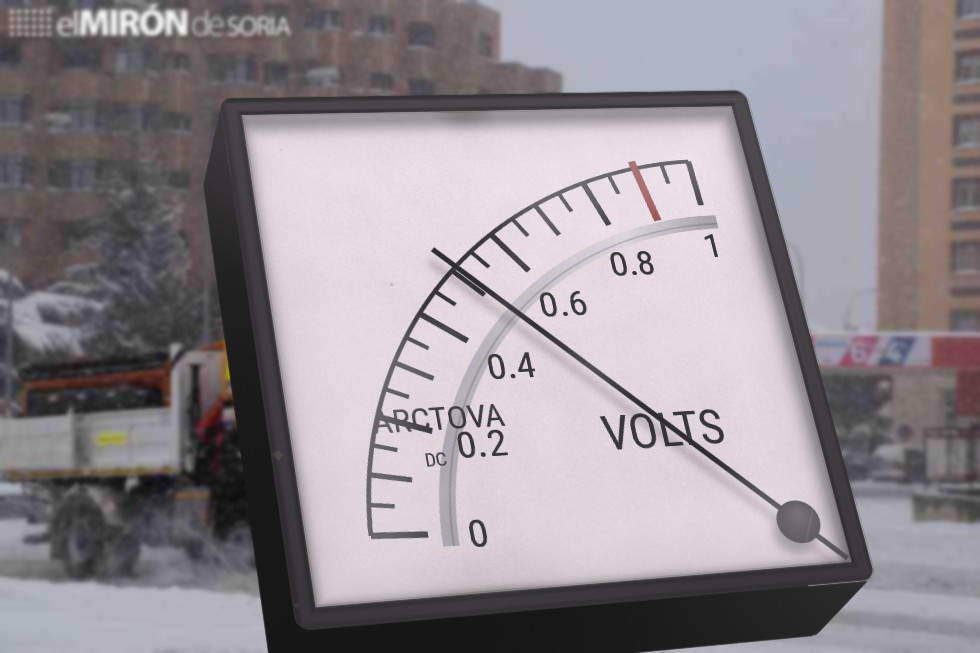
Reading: V 0.5
